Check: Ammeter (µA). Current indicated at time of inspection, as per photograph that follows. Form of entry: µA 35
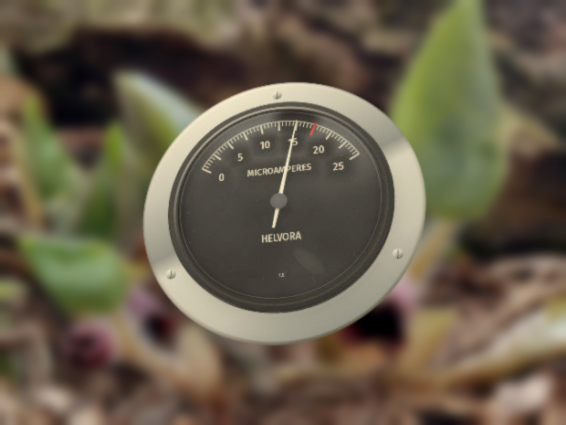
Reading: µA 15
